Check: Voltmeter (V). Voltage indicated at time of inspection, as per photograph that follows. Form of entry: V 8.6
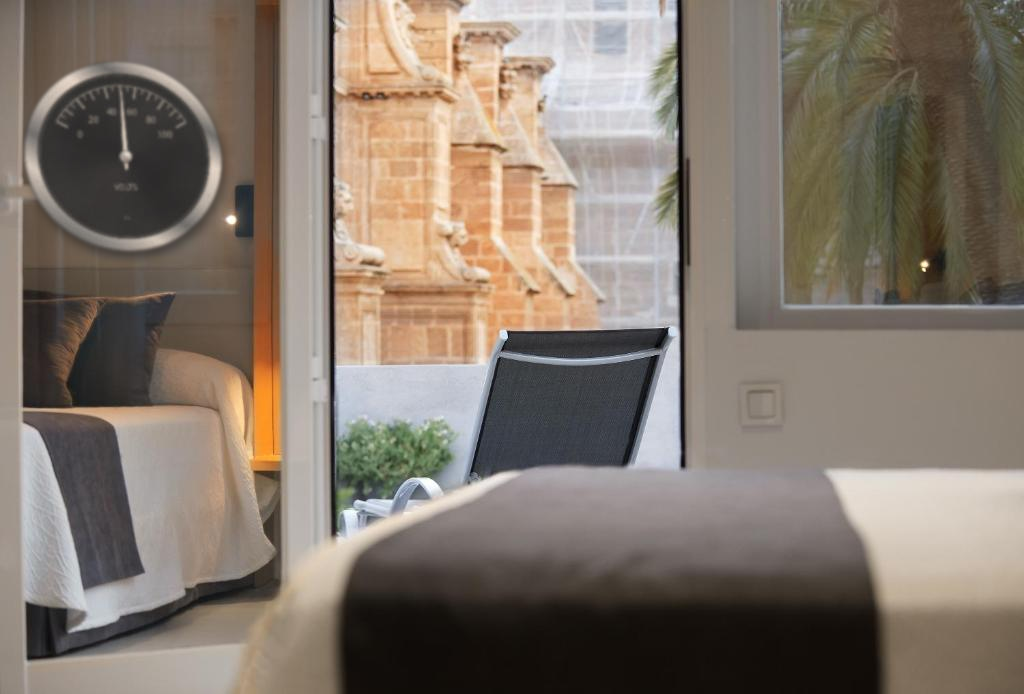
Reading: V 50
